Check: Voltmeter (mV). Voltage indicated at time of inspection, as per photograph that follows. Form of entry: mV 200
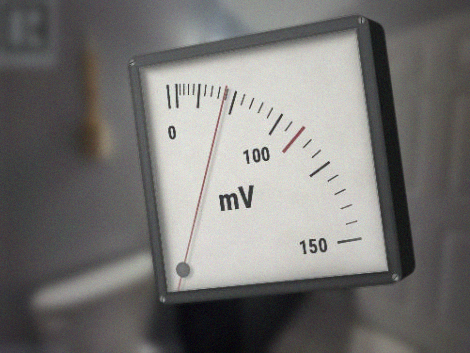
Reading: mV 70
